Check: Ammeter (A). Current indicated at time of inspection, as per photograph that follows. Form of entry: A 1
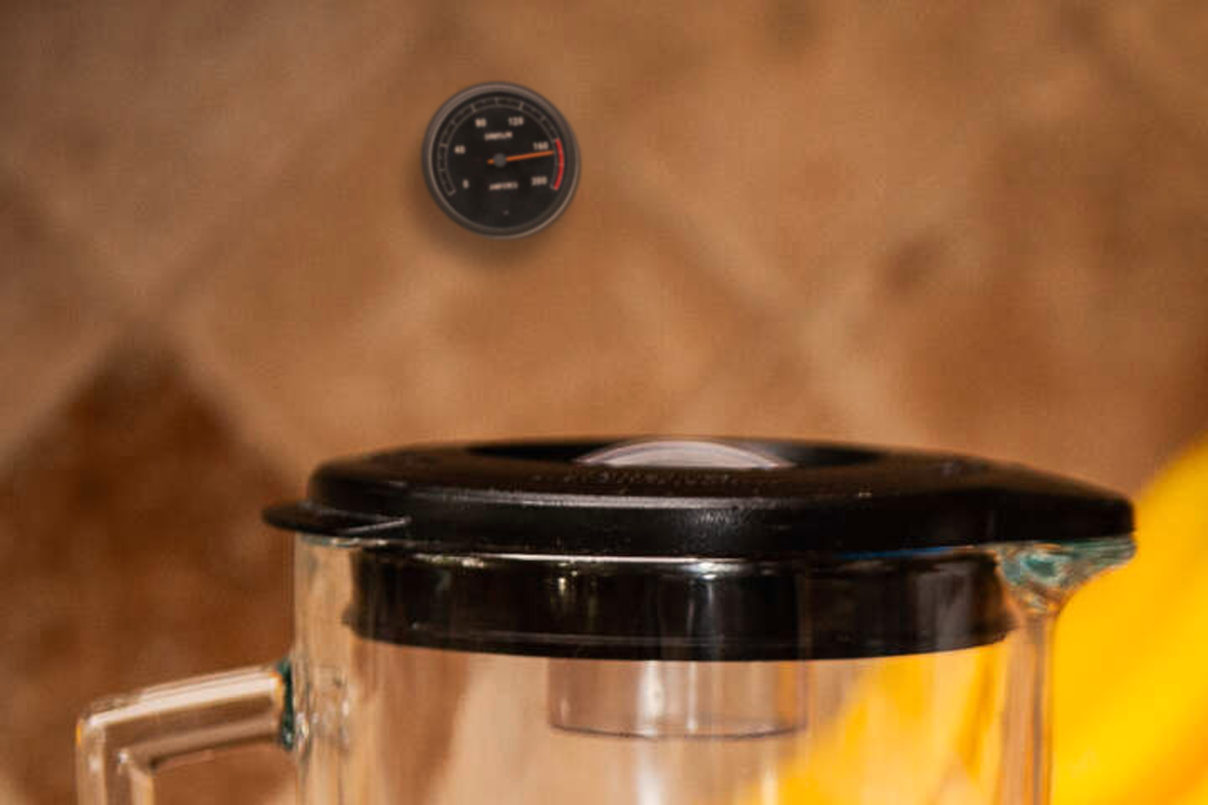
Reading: A 170
